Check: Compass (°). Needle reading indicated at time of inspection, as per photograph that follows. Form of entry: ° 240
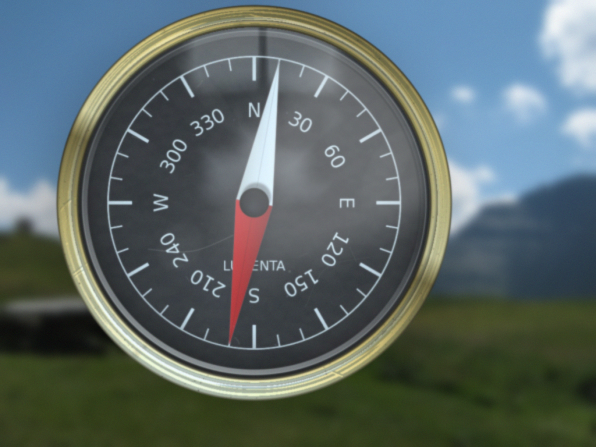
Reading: ° 190
